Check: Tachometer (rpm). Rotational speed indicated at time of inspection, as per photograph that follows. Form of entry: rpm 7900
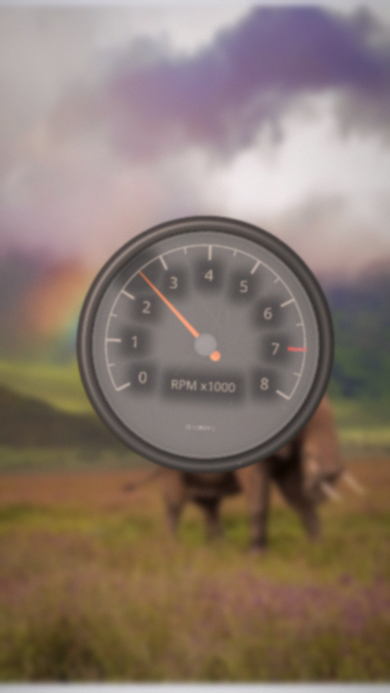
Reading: rpm 2500
